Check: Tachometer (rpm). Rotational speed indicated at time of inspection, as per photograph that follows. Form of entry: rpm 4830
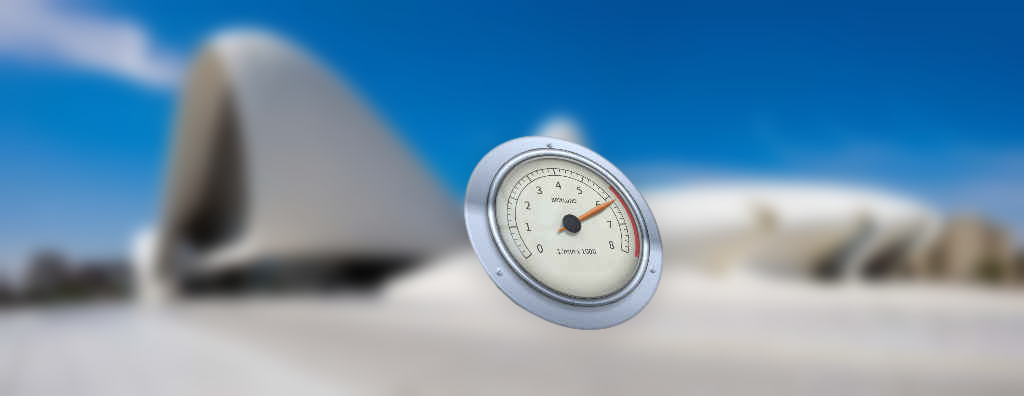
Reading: rpm 6200
